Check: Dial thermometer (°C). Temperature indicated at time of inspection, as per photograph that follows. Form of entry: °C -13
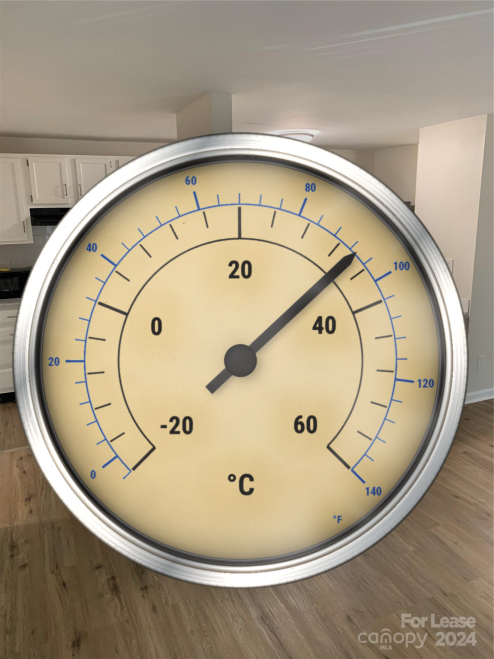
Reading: °C 34
